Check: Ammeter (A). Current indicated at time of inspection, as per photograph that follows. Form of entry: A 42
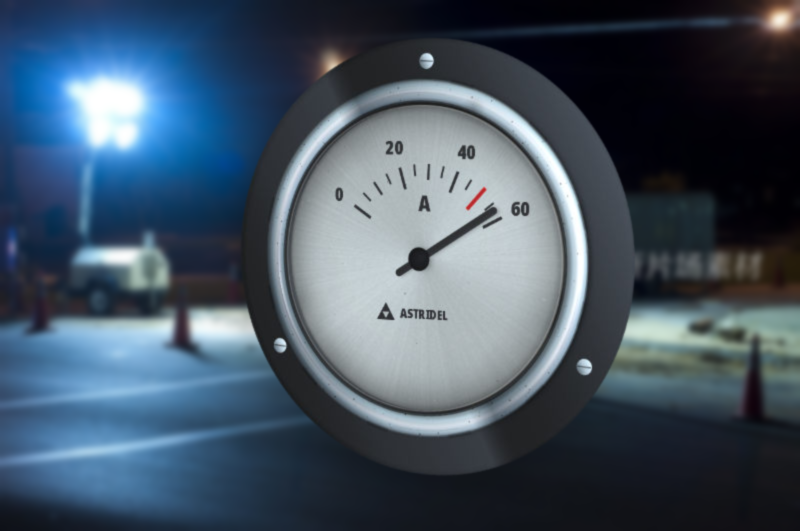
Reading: A 57.5
